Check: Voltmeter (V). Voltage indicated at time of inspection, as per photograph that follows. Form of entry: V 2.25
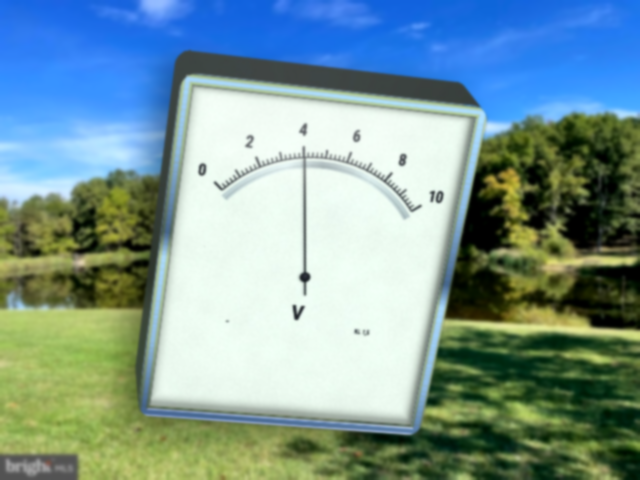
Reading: V 4
